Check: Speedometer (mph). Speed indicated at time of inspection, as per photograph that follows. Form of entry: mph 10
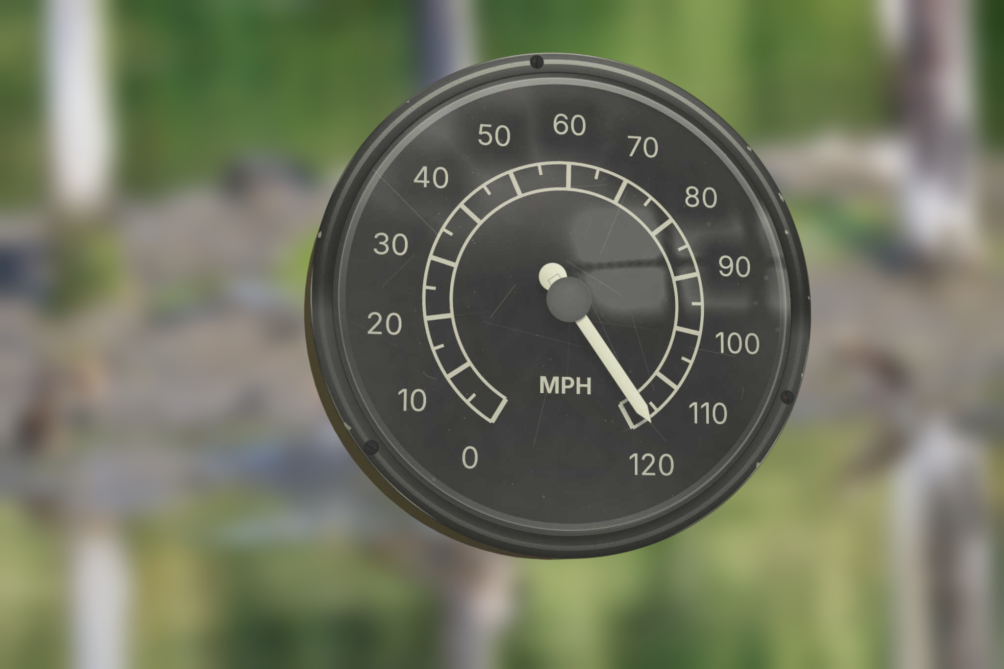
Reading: mph 117.5
